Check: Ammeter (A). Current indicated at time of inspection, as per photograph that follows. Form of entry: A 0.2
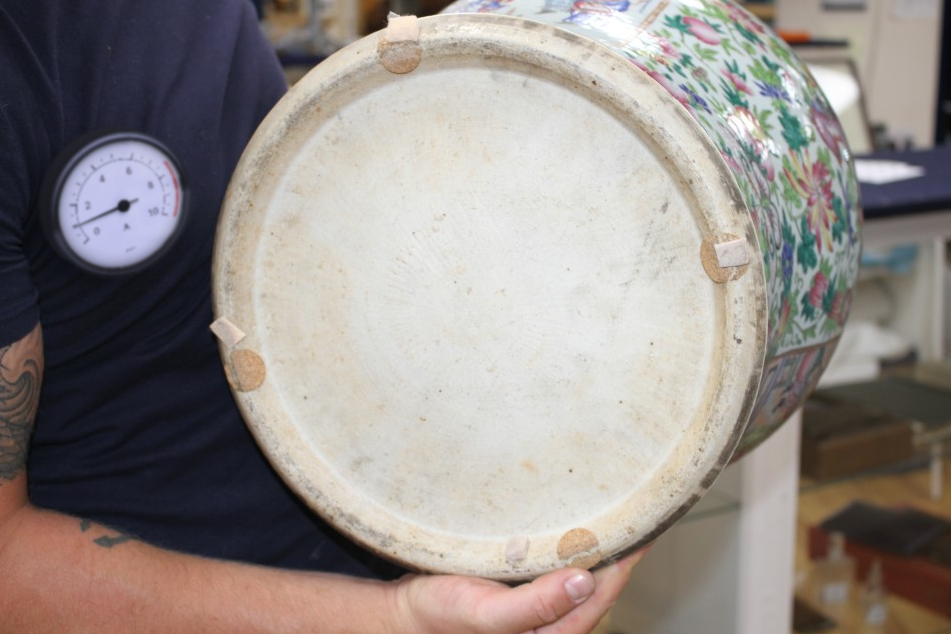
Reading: A 1
